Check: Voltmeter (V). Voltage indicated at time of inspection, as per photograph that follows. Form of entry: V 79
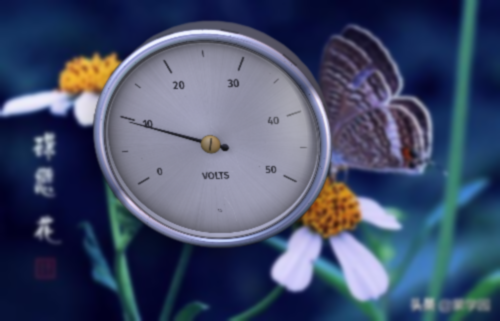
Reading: V 10
